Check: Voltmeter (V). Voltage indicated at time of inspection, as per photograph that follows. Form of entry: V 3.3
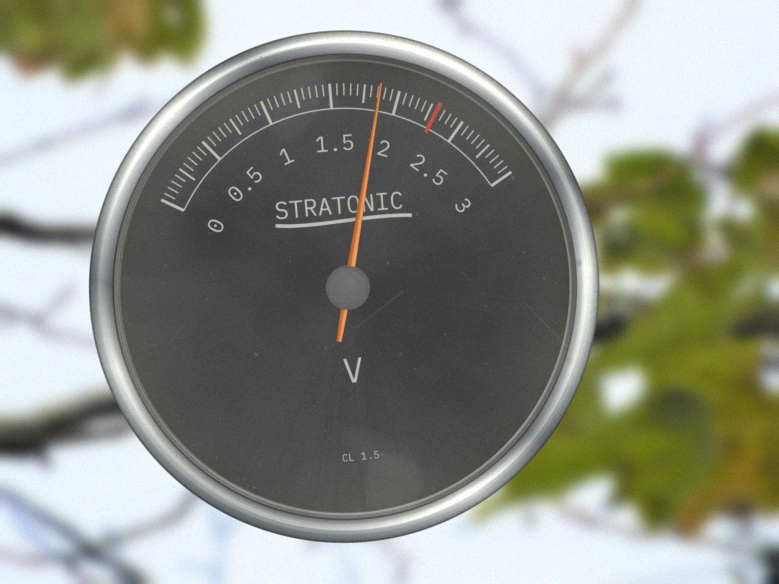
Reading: V 1.85
